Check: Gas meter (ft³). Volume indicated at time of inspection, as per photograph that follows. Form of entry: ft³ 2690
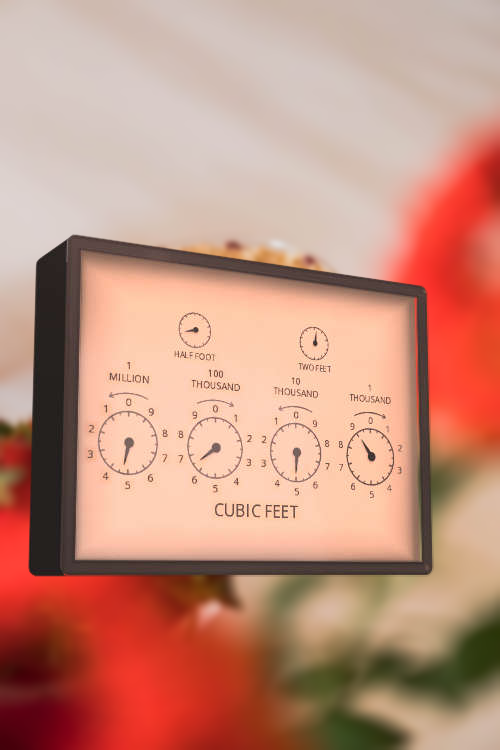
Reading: ft³ 464900
